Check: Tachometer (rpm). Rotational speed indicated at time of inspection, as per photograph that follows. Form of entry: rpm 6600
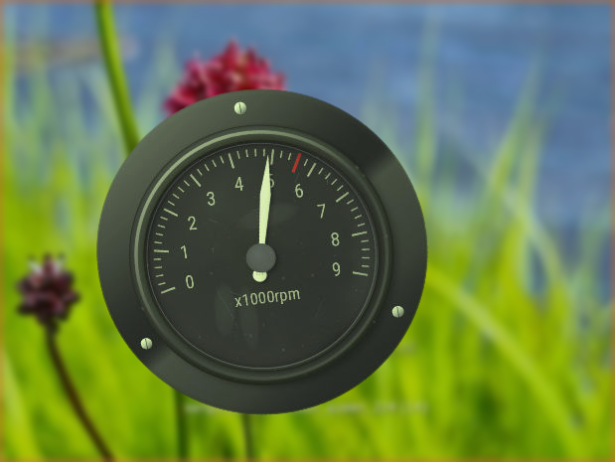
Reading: rpm 4900
